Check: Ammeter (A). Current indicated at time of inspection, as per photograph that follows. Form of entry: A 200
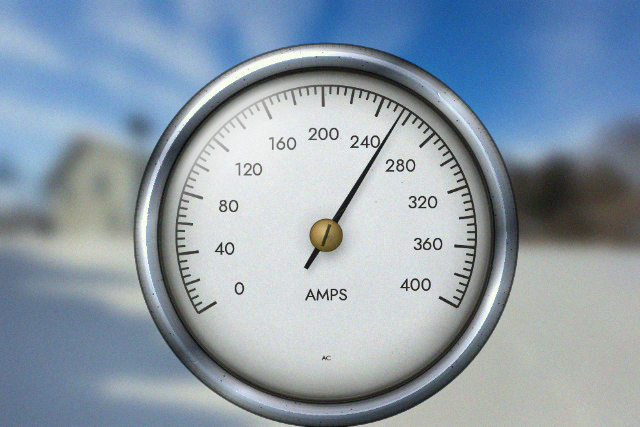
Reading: A 255
